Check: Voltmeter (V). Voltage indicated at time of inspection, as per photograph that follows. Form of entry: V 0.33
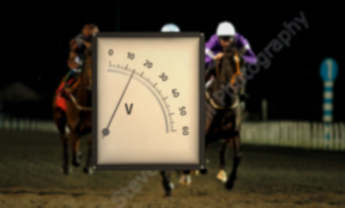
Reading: V 15
